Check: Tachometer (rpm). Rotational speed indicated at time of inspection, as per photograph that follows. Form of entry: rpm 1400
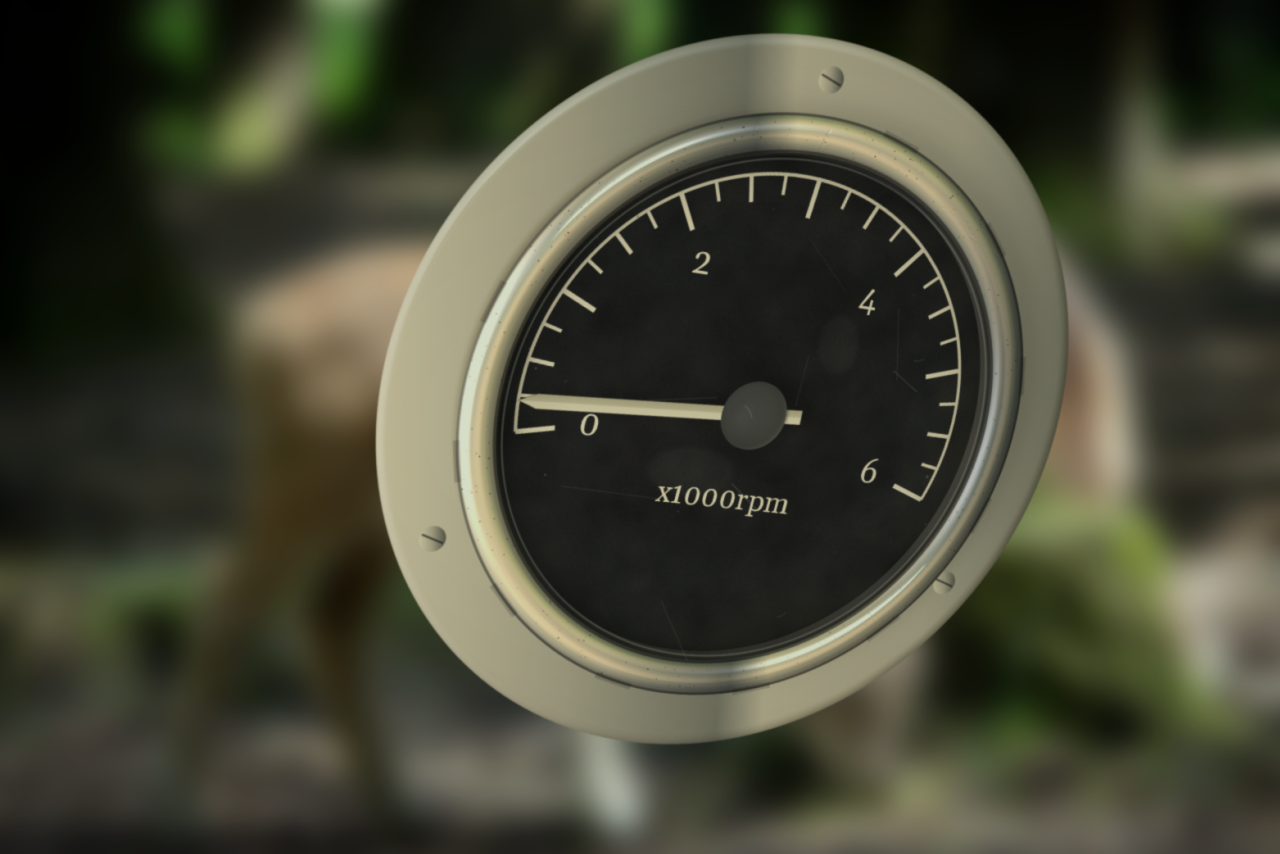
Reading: rpm 250
